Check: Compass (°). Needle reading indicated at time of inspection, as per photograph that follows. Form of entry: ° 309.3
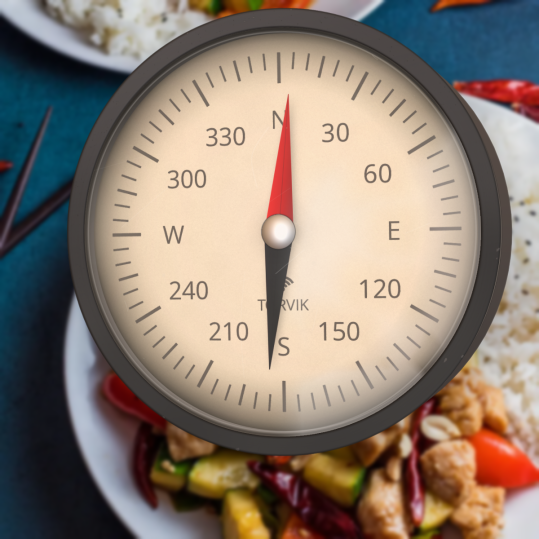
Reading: ° 5
